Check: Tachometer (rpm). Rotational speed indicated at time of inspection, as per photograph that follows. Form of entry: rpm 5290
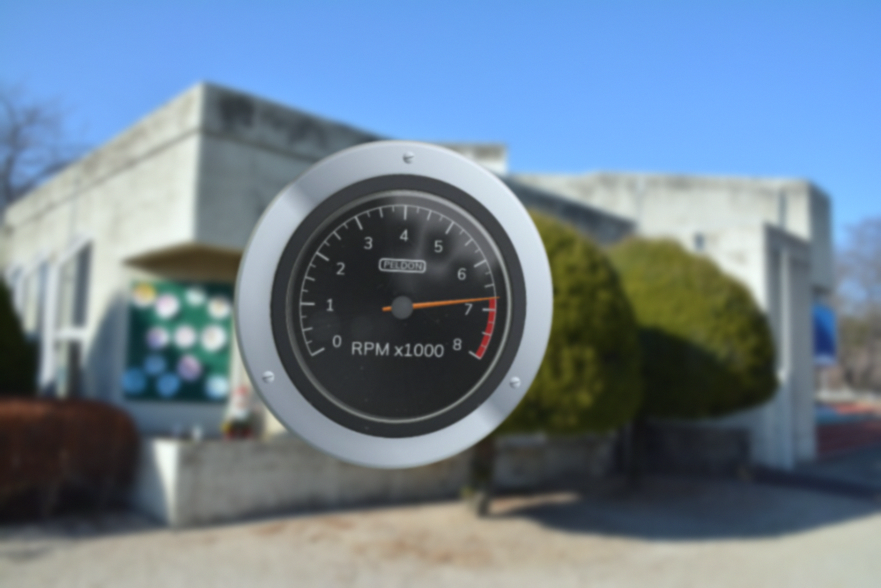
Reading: rpm 6750
